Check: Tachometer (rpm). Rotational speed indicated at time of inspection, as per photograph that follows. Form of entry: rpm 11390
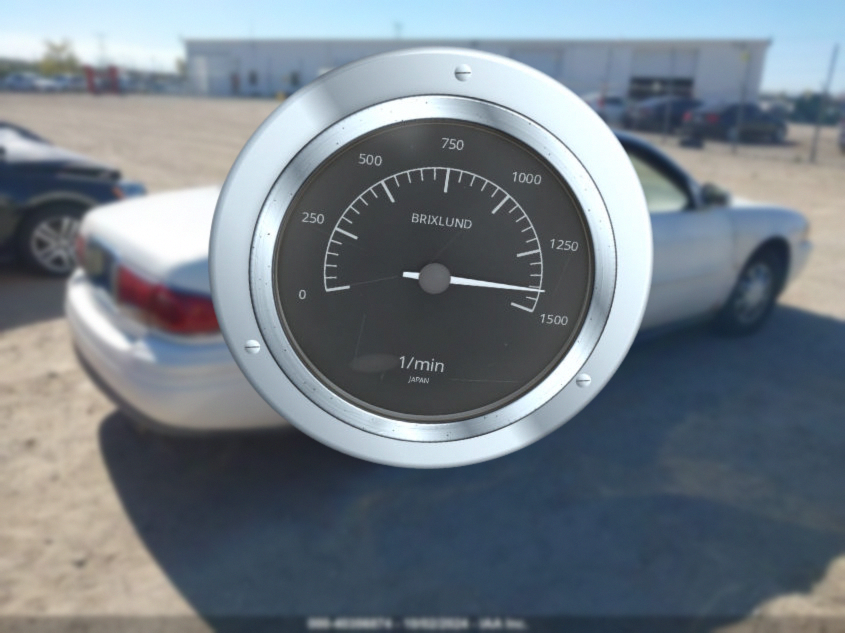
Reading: rpm 1400
